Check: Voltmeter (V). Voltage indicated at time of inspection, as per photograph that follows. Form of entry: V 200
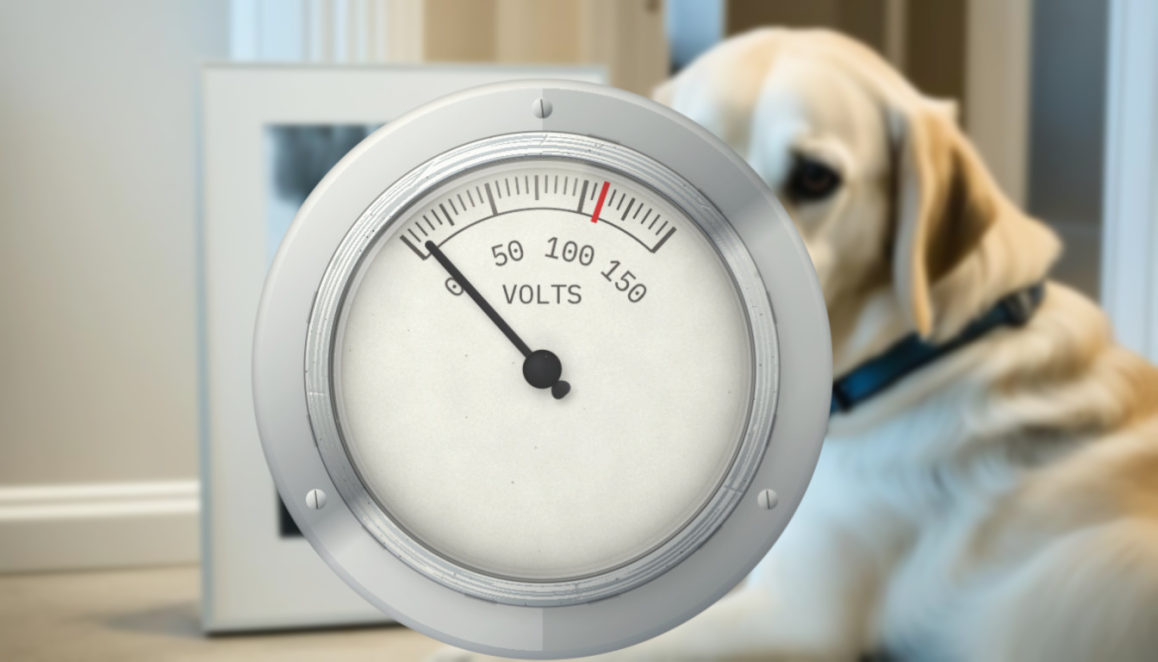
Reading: V 7.5
